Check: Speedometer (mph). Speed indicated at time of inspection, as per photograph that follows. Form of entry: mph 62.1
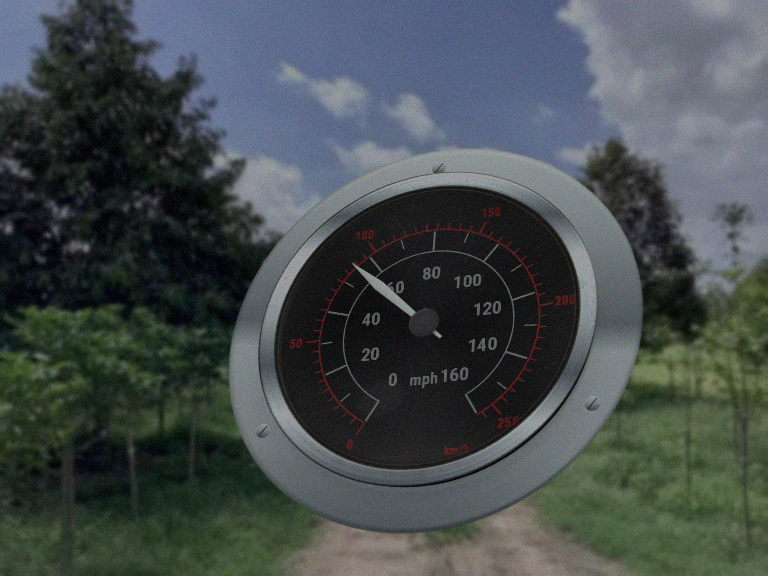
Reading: mph 55
